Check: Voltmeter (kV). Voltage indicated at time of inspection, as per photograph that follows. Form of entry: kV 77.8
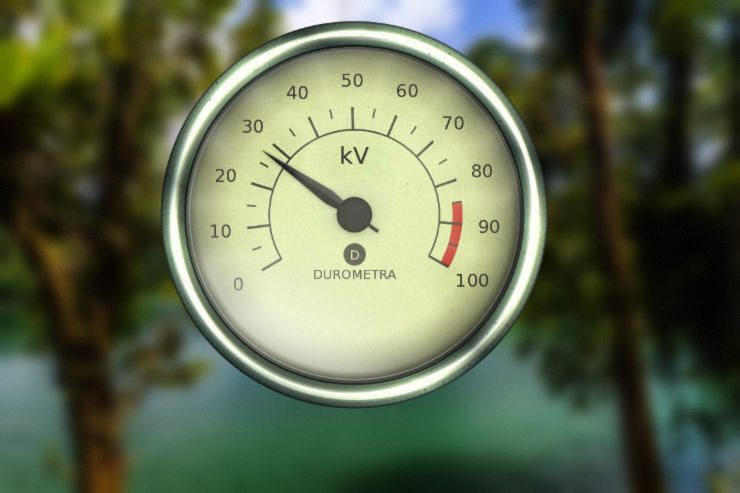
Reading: kV 27.5
